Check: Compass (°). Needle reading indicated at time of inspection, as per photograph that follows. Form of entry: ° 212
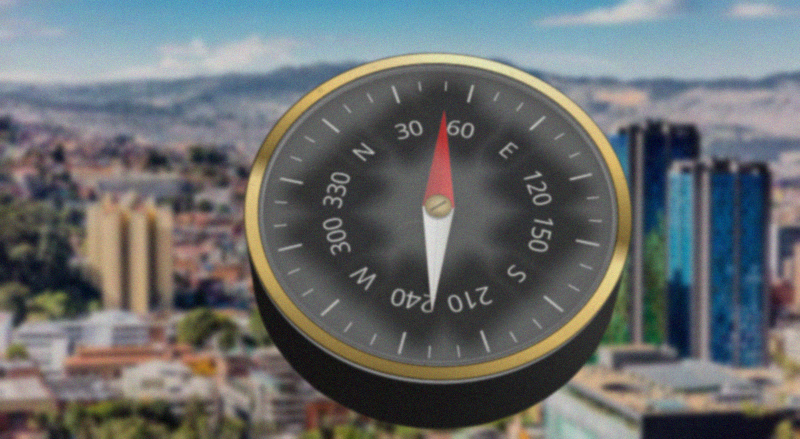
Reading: ° 50
